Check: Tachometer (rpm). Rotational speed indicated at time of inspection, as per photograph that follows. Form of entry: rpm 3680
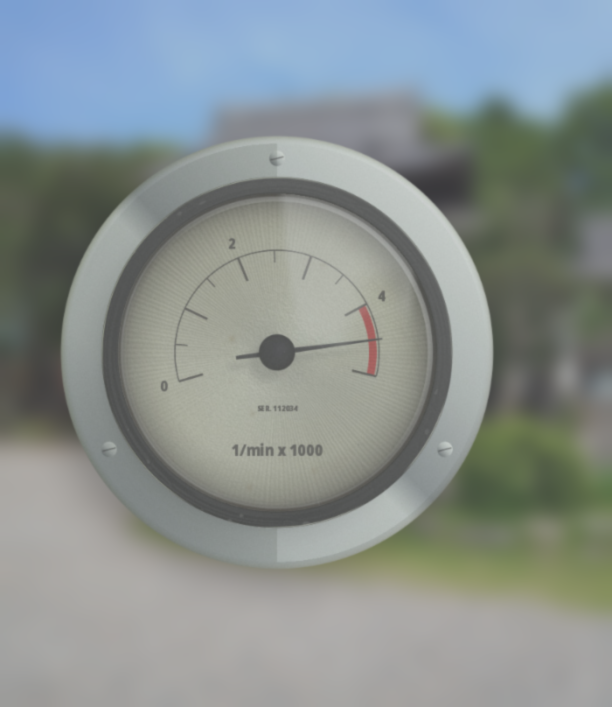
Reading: rpm 4500
